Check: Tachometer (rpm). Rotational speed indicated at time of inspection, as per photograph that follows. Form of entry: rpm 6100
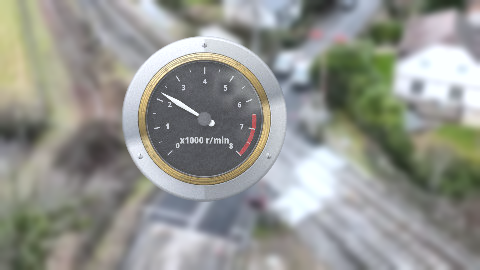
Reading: rpm 2250
